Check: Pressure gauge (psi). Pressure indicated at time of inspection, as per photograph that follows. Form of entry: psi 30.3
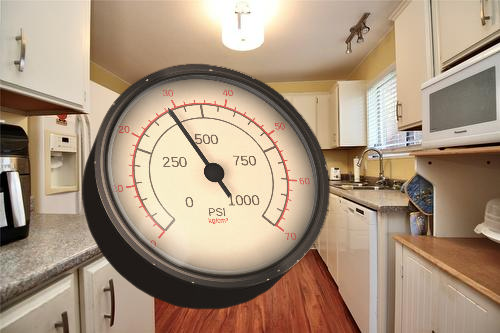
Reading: psi 400
